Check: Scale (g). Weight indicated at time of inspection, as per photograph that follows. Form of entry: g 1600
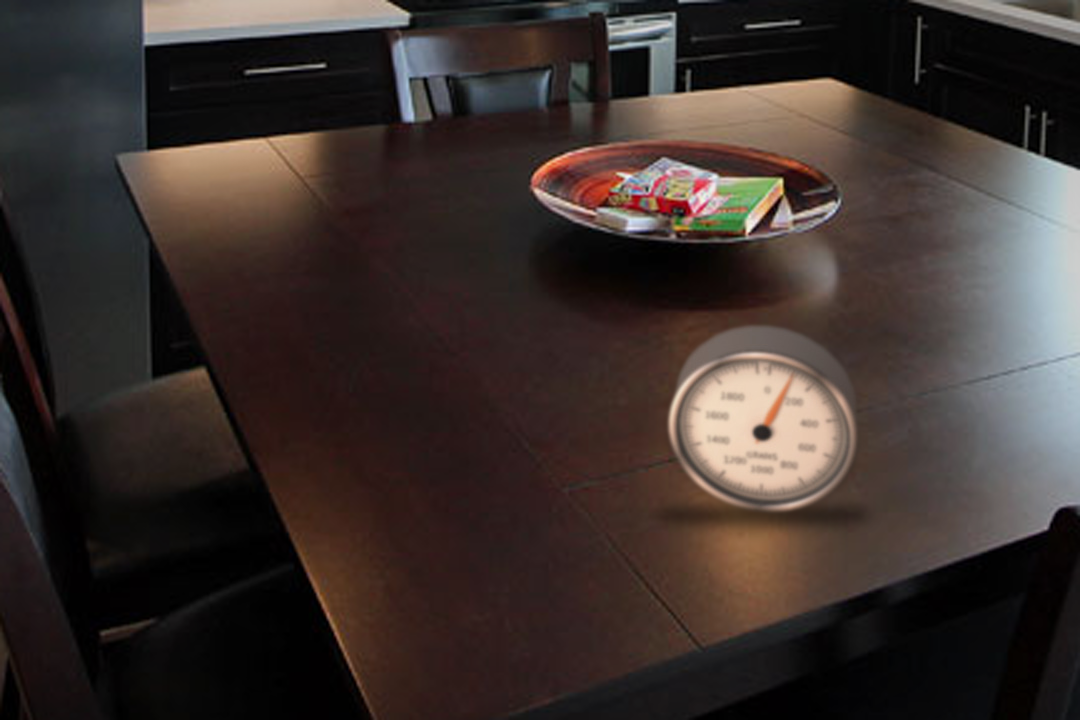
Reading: g 100
